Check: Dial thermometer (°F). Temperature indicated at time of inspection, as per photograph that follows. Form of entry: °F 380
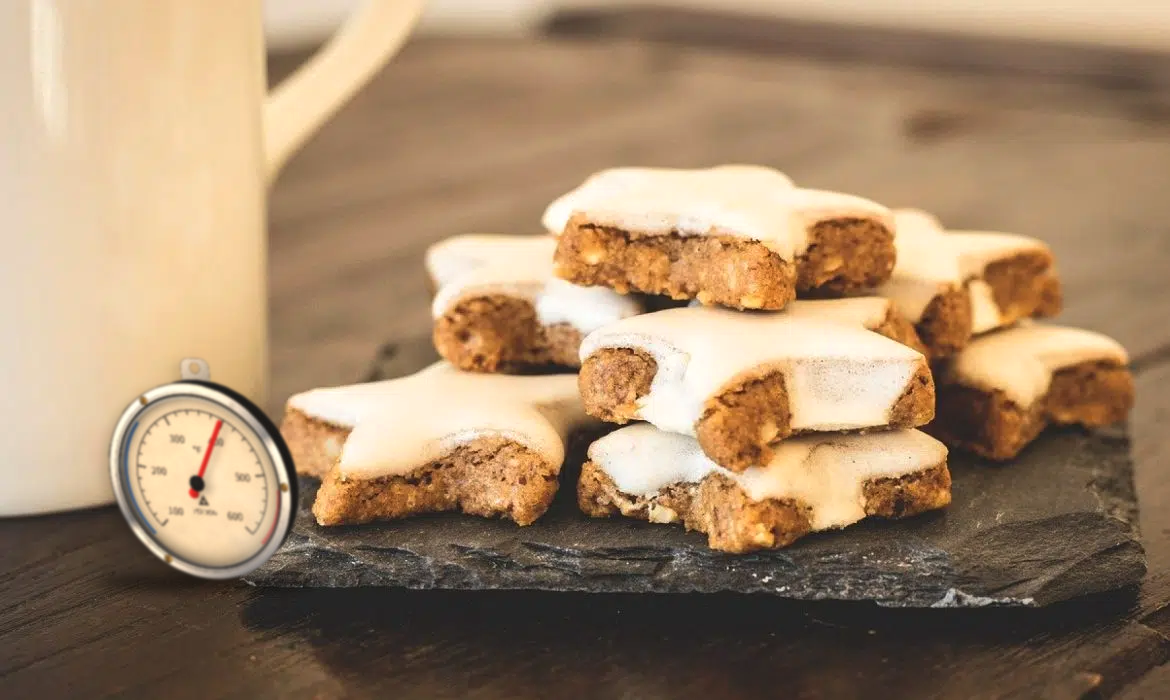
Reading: °F 400
